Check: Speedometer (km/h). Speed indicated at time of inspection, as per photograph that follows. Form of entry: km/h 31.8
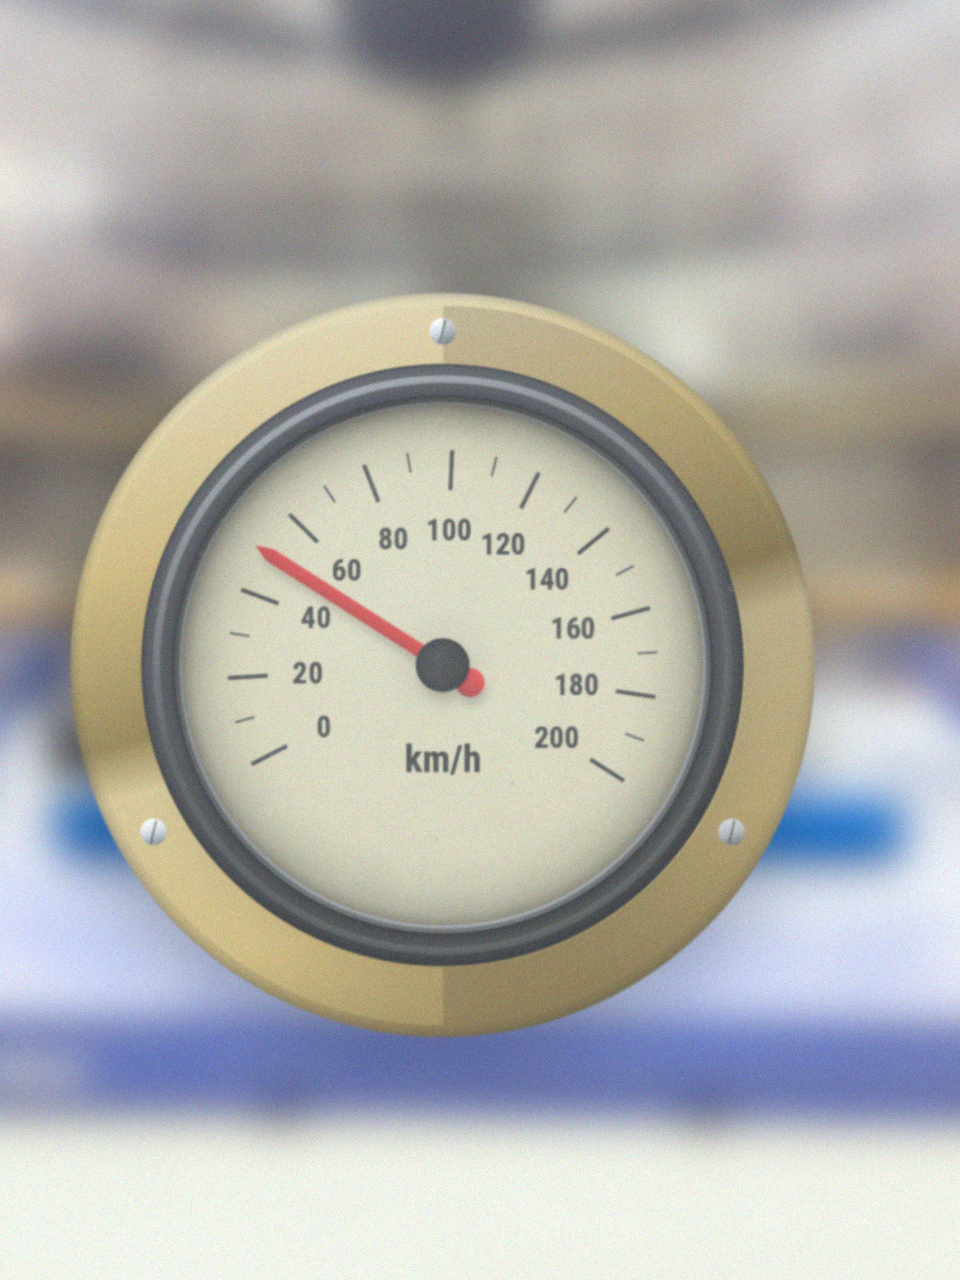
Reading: km/h 50
